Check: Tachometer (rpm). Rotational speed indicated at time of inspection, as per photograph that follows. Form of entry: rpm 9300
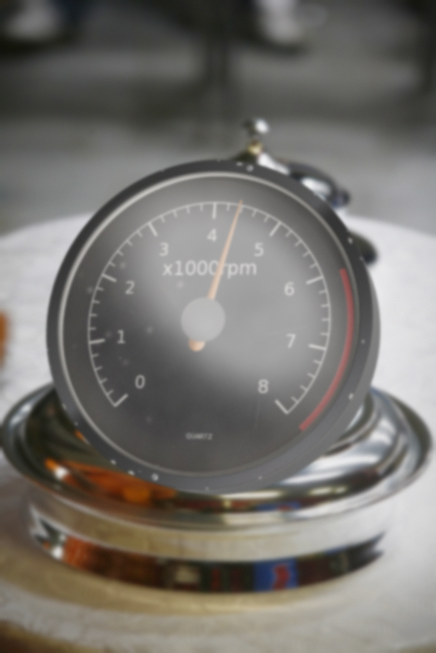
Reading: rpm 4400
